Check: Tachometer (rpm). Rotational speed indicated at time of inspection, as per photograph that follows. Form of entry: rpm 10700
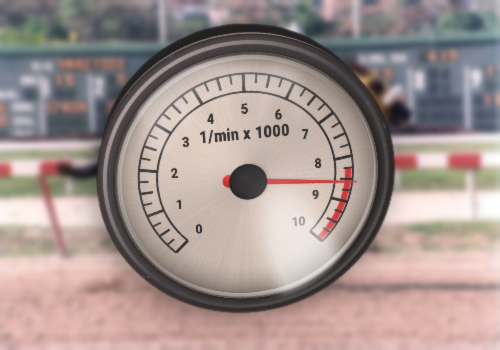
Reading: rpm 8500
